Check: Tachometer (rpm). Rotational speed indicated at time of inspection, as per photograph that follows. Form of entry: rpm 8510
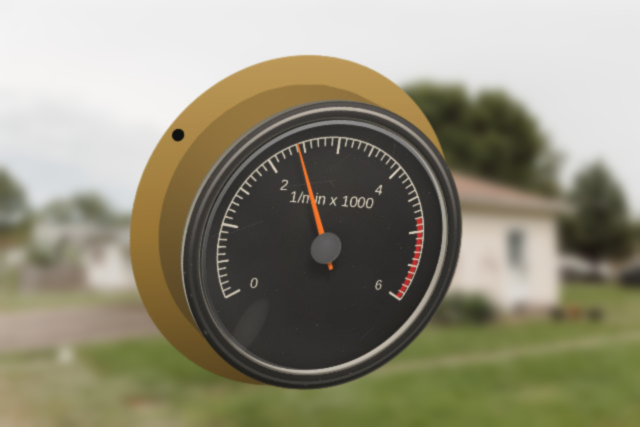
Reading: rpm 2400
